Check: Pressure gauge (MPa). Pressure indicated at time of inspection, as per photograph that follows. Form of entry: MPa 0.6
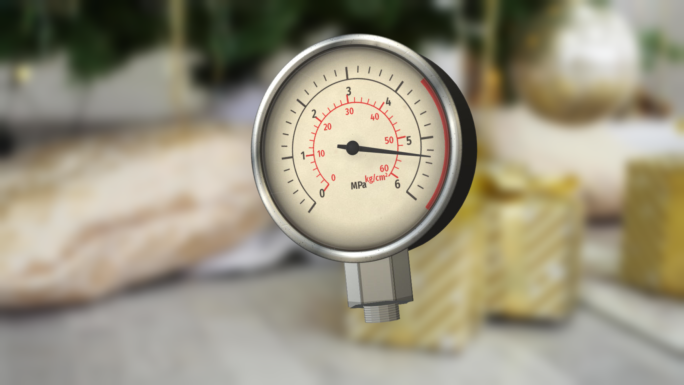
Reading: MPa 5.3
